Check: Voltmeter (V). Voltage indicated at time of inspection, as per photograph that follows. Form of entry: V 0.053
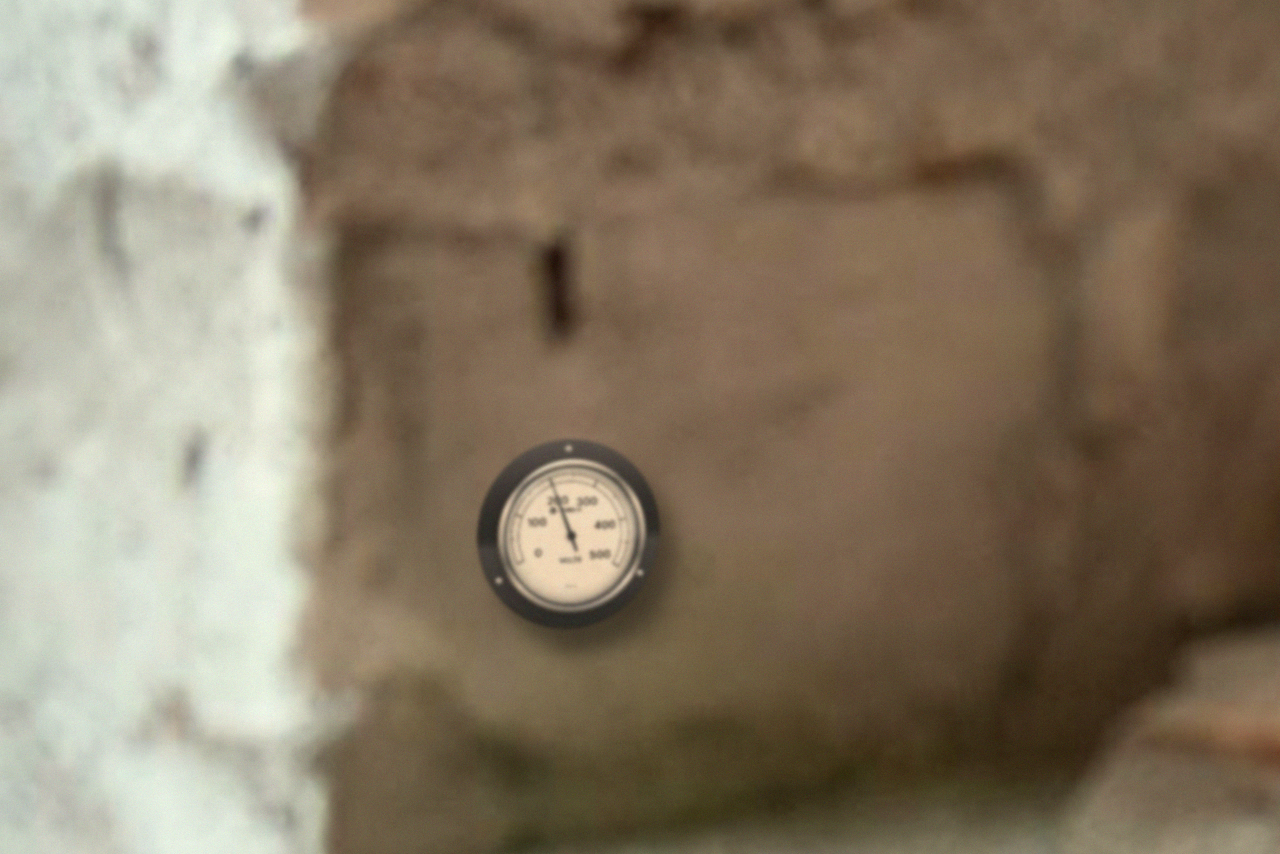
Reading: V 200
